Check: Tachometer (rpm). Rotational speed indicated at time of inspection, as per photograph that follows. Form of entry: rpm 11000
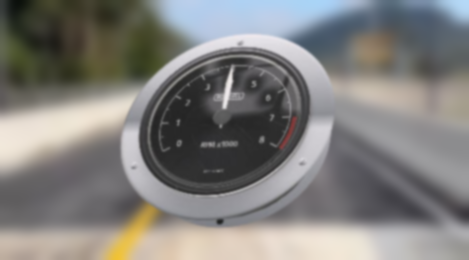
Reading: rpm 4000
